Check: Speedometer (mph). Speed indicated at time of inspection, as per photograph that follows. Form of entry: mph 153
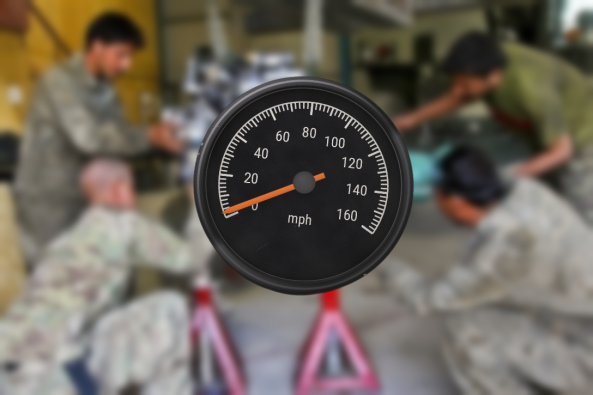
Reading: mph 2
